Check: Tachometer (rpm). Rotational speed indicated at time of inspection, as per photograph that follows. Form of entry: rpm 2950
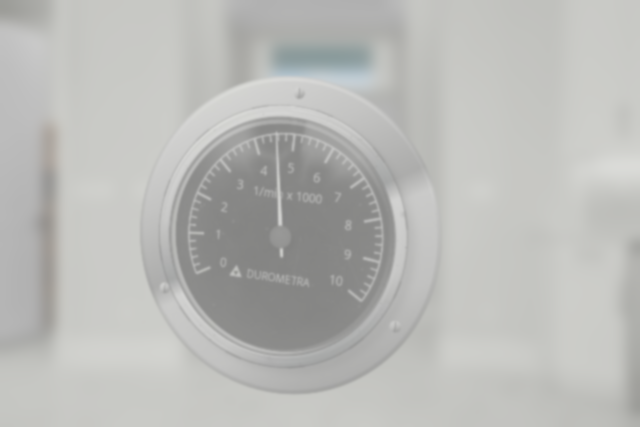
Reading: rpm 4600
